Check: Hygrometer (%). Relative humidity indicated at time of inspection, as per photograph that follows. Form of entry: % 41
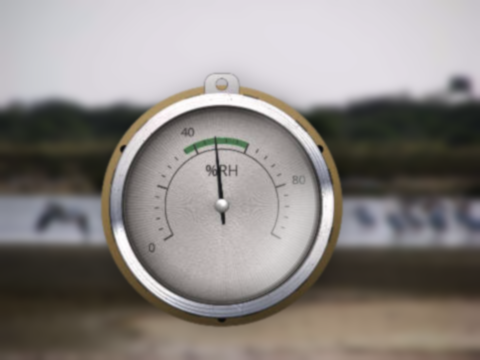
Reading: % 48
